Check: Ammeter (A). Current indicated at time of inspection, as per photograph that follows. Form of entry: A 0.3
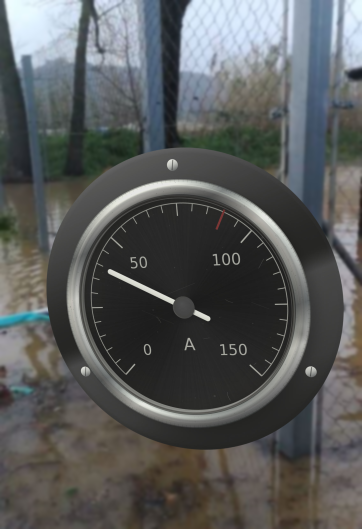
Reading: A 40
